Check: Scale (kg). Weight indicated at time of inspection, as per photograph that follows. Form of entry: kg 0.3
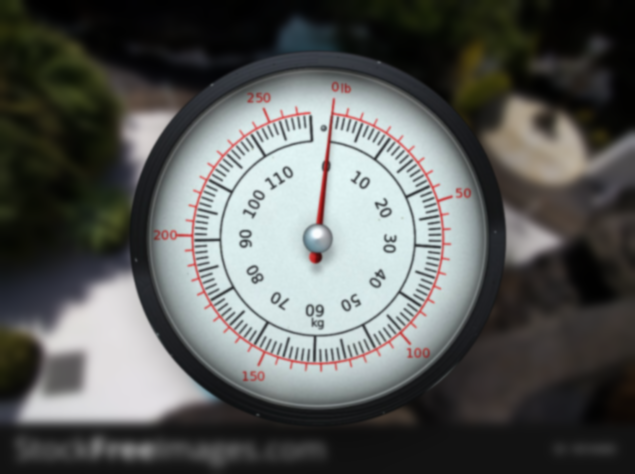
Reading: kg 0
